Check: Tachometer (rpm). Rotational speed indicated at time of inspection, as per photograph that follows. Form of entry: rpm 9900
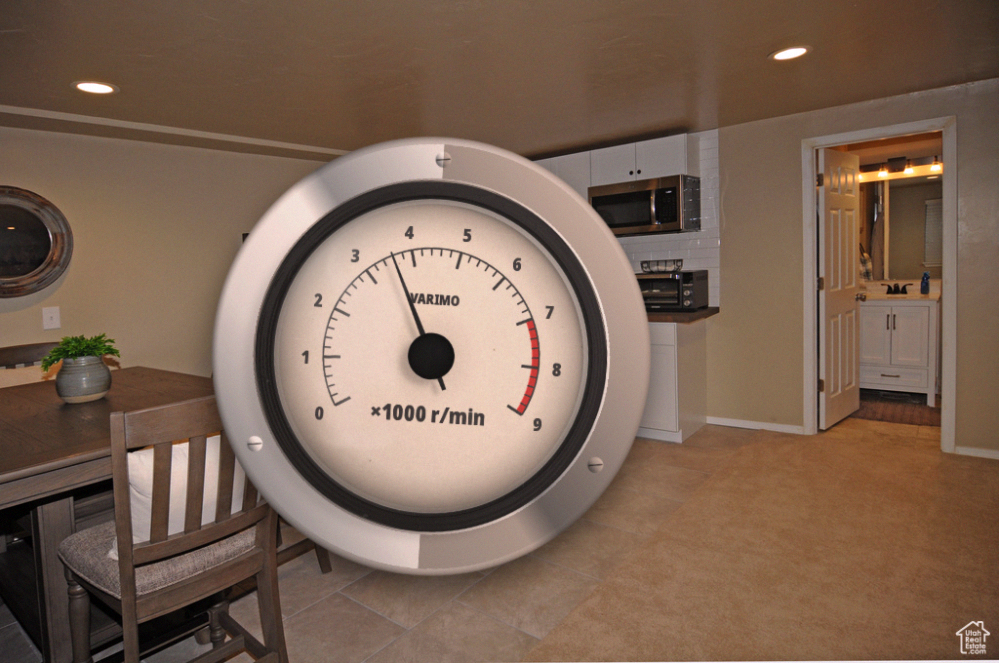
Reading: rpm 3600
